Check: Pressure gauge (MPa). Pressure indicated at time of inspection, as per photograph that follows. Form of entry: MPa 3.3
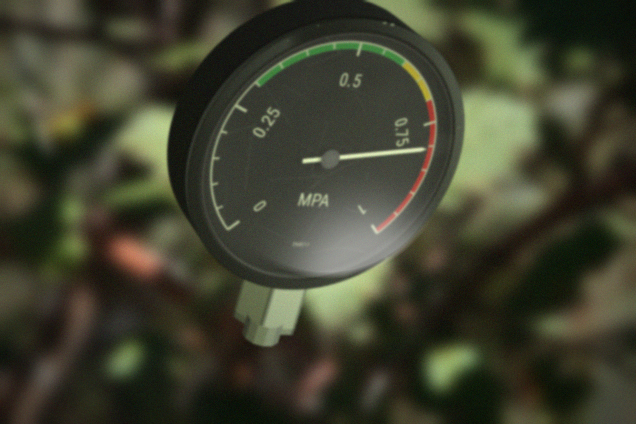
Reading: MPa 0.8
